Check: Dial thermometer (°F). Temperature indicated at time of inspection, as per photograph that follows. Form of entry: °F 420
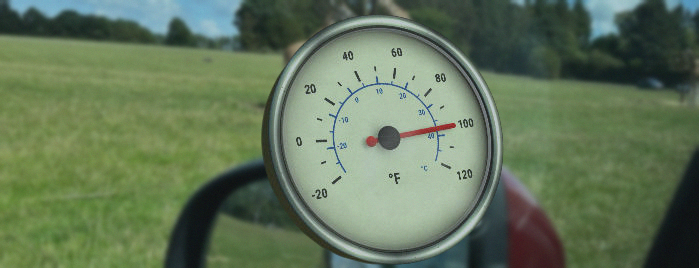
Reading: °F 100
